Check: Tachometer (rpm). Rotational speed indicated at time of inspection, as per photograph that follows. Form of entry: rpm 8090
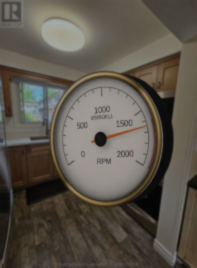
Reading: rpm 1650
